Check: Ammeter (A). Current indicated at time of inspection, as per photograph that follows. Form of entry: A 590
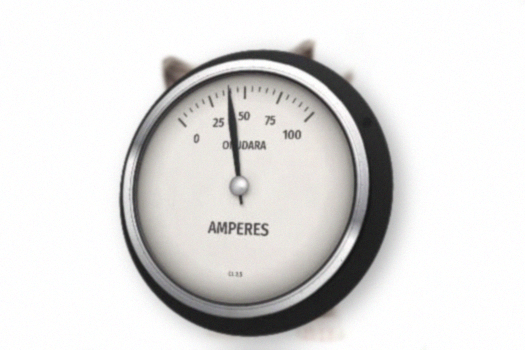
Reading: A 40
